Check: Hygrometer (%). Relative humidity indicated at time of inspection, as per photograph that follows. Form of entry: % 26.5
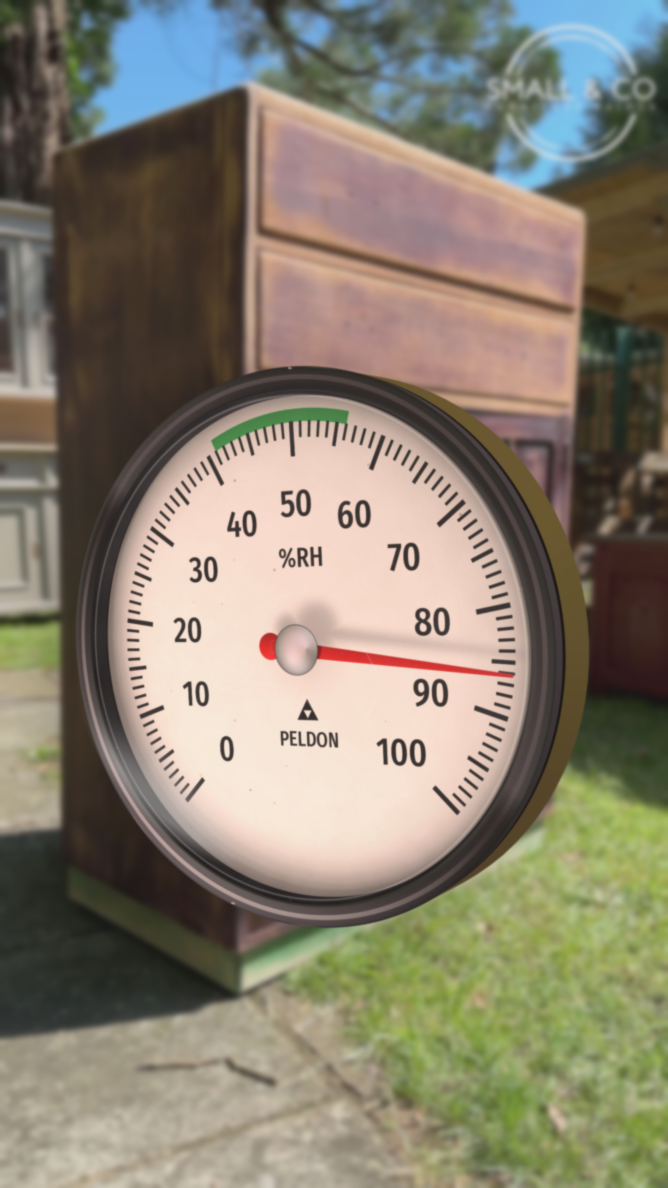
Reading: % 86
